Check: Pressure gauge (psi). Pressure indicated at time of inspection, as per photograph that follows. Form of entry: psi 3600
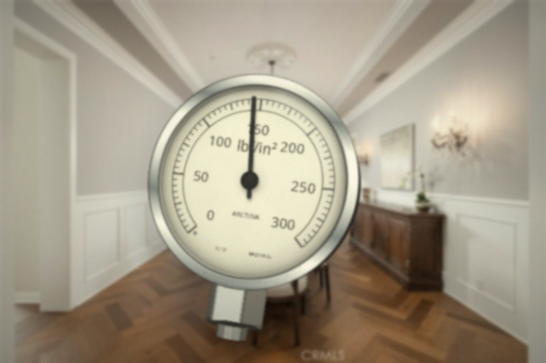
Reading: psi 145
